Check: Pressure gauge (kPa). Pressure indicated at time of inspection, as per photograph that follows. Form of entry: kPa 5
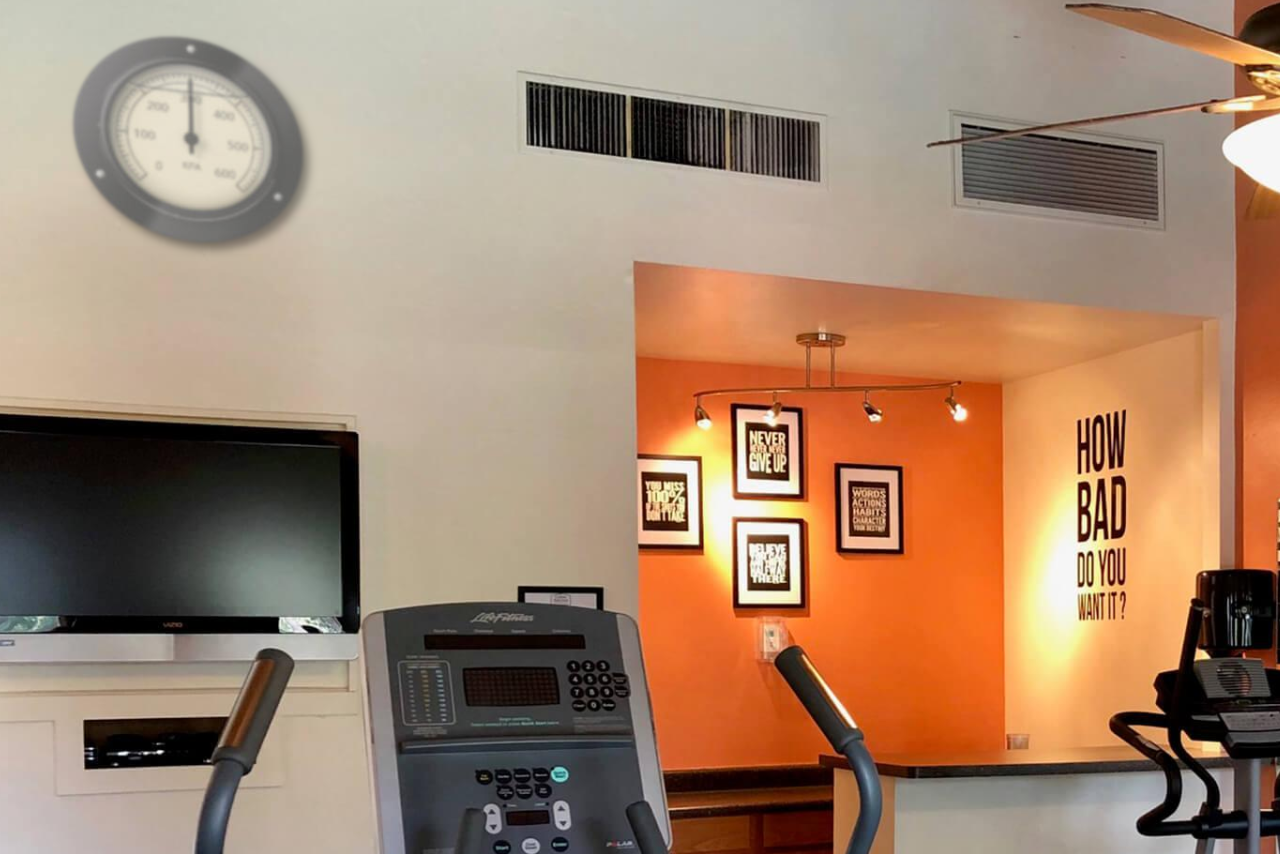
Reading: kPa 300
